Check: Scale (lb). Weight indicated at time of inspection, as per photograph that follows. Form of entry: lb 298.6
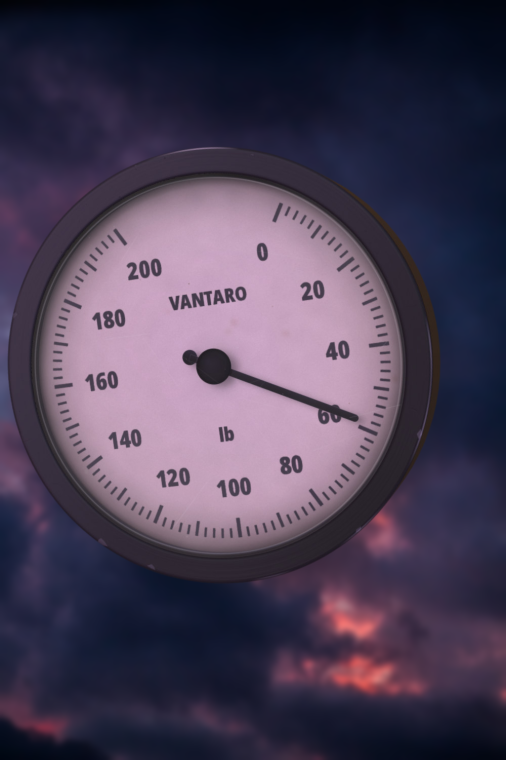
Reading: lb 58
